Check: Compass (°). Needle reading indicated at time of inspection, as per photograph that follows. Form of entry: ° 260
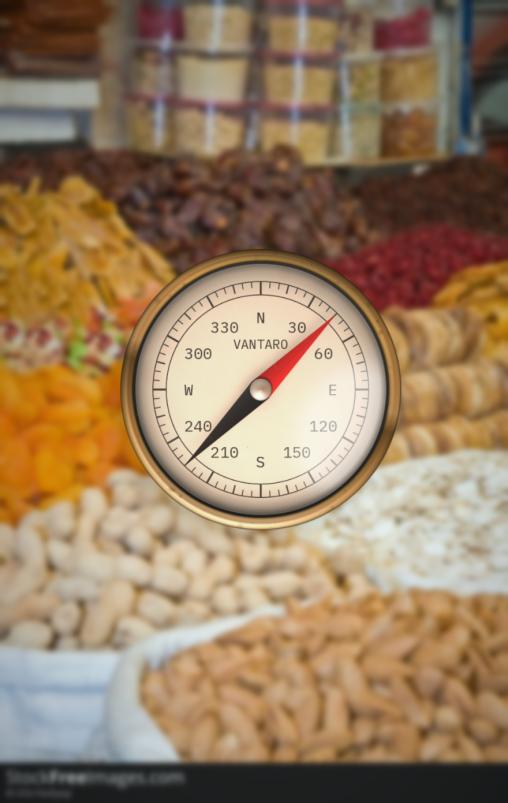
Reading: ° 45
